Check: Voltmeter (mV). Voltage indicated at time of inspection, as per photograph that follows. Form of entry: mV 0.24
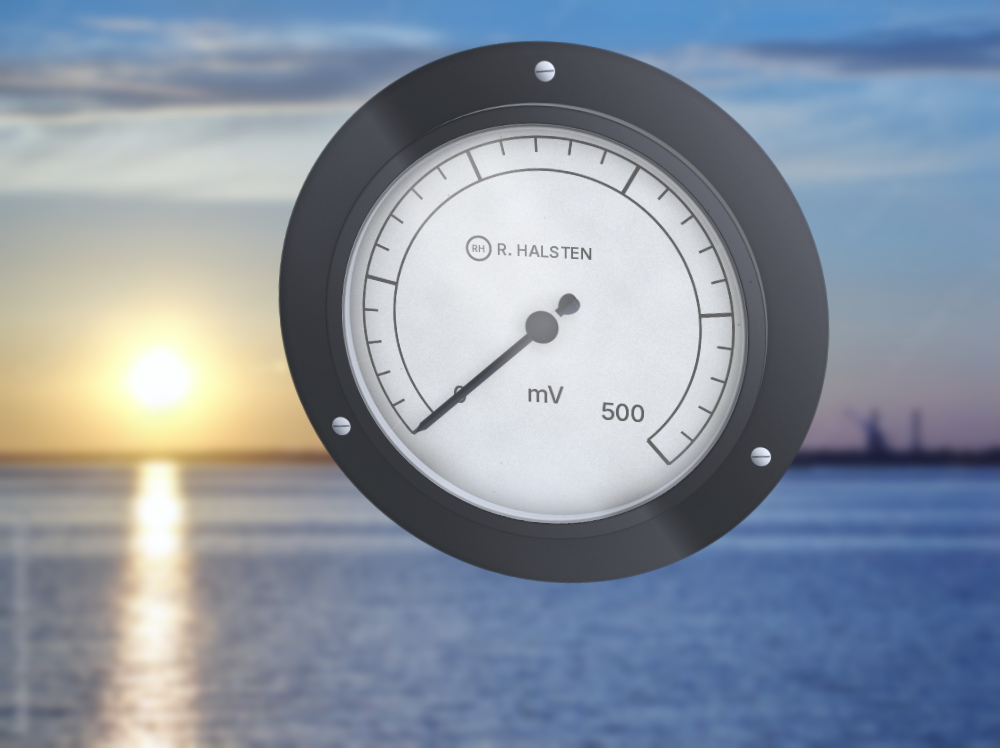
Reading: mV 0
